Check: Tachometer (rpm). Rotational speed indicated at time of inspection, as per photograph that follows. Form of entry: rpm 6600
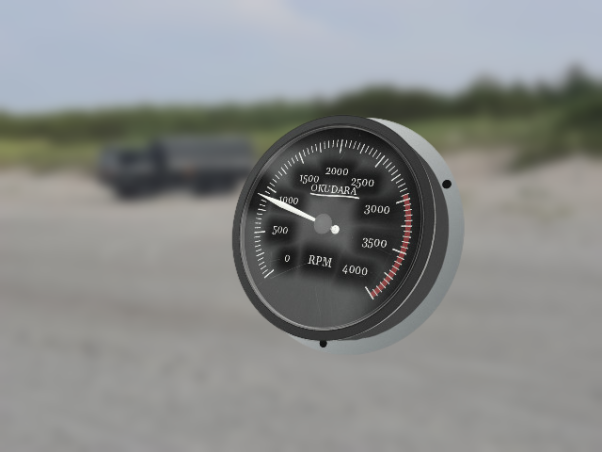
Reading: rpm 900
